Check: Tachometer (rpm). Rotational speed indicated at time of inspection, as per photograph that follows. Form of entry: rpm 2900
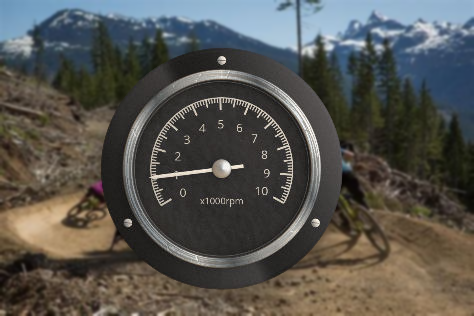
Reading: rpm 1000
